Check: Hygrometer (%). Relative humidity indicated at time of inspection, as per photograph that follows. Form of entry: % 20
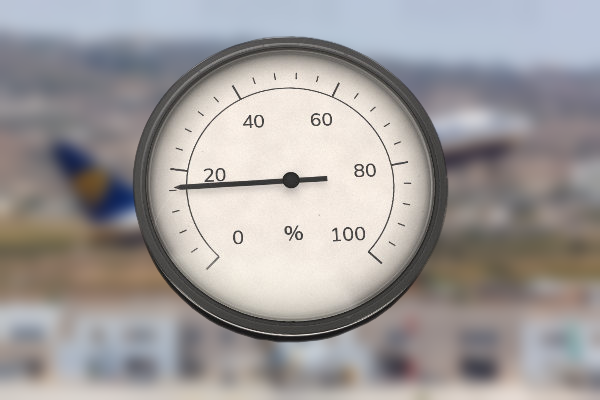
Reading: % 16
